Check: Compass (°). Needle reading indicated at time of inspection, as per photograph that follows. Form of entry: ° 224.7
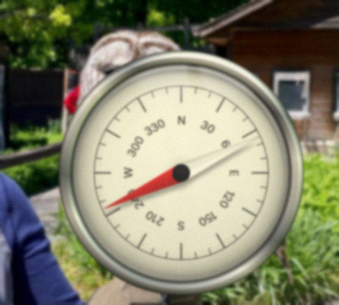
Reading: ° 245
